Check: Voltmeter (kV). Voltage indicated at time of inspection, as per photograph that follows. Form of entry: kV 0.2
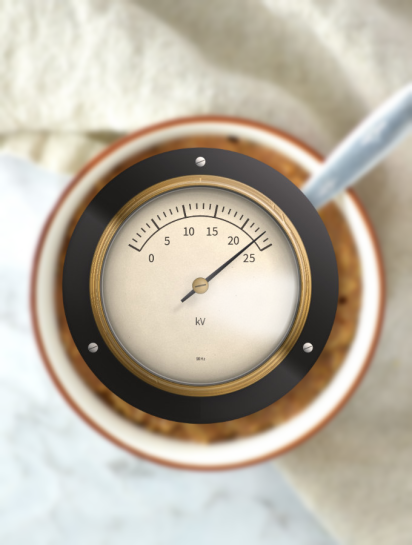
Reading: kV 23
